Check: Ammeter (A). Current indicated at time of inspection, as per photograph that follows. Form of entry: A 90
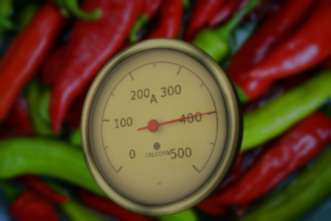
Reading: A 400
